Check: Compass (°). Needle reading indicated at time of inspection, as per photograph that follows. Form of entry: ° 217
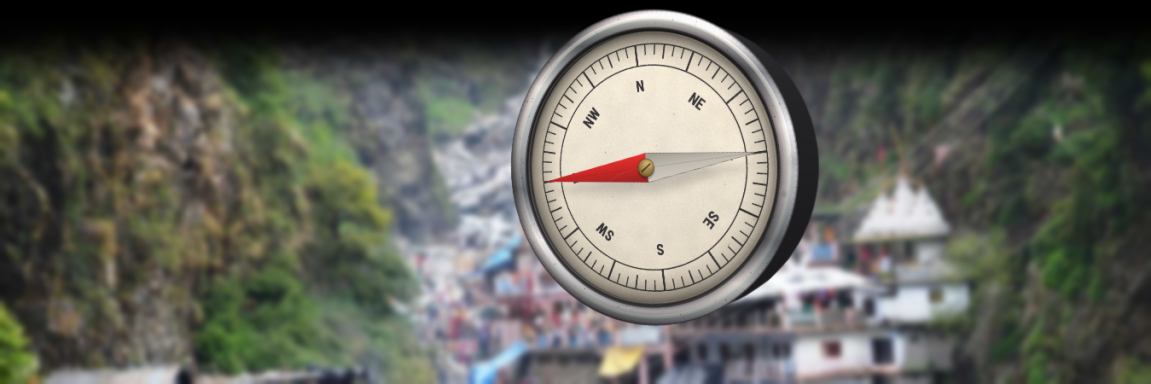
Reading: ° 270
